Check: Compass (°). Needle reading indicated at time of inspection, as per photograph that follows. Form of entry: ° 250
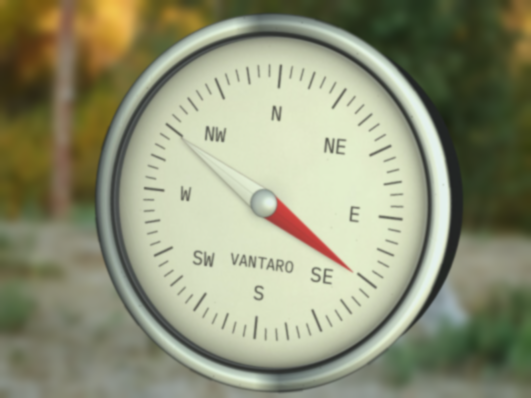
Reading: ° 120
